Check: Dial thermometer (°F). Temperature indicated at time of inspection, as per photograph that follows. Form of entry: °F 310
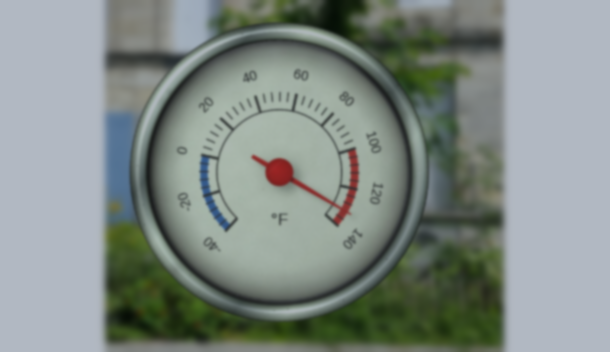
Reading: °F 132
